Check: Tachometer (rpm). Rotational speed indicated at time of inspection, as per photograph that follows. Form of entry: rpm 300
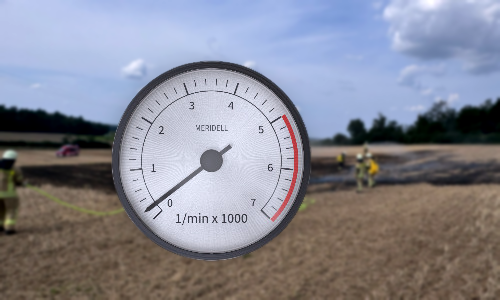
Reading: rpm 200
